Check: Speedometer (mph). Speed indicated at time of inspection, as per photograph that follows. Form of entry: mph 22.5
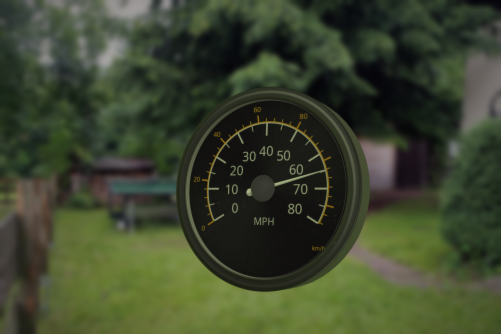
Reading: mph 65
